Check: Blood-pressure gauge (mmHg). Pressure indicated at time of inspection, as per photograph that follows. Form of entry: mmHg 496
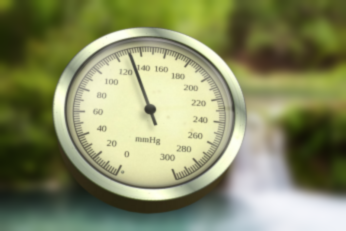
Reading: mmHg 130
